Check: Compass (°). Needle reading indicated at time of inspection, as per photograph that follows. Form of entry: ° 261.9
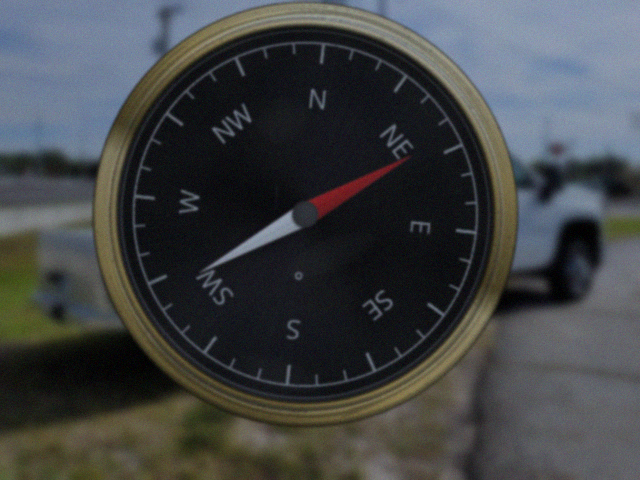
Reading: ° 55
